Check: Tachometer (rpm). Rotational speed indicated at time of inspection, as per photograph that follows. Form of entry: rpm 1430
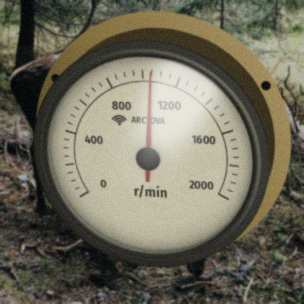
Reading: rpm 1050
